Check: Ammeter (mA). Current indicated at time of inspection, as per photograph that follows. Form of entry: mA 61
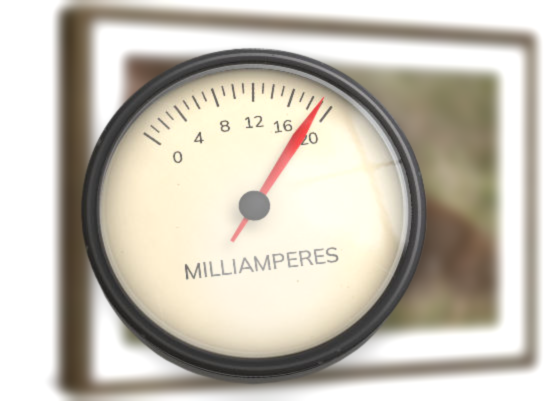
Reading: mA 19
